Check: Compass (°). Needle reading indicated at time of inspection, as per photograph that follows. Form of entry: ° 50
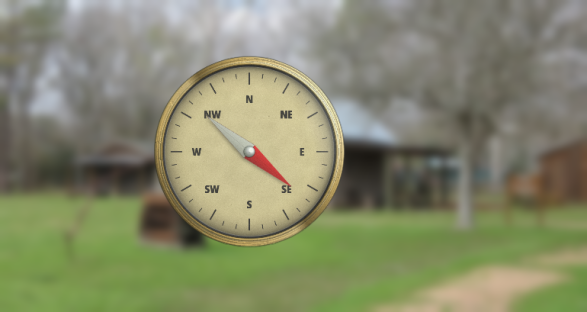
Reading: ° 130
